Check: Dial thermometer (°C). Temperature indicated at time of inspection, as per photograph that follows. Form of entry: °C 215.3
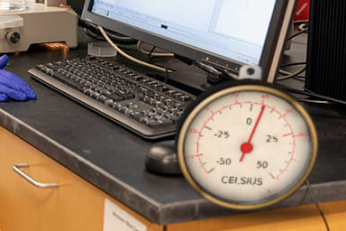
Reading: °C 5
